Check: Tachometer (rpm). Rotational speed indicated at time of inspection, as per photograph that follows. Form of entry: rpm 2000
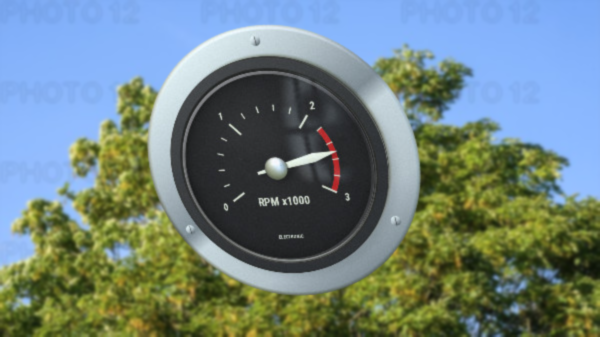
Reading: rpm 2500
